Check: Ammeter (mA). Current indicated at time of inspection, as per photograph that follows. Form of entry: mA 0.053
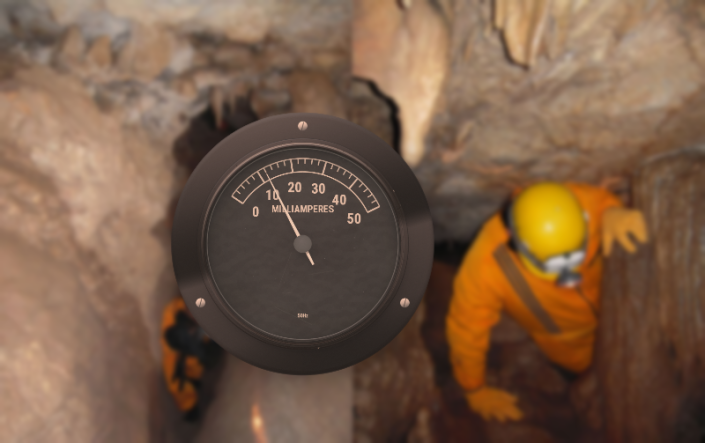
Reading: mA 12
